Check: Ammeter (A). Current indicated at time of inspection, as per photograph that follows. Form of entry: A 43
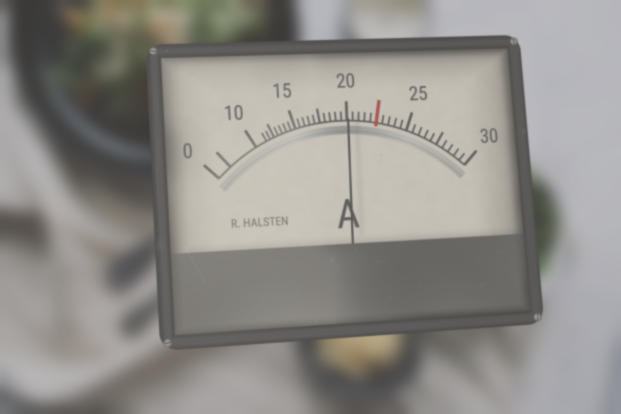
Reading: A 20
